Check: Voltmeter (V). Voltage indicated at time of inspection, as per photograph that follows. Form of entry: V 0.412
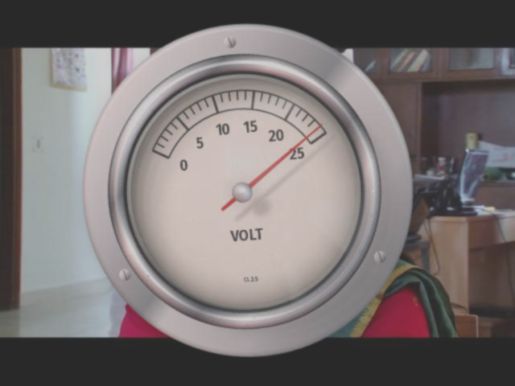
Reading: V 24
